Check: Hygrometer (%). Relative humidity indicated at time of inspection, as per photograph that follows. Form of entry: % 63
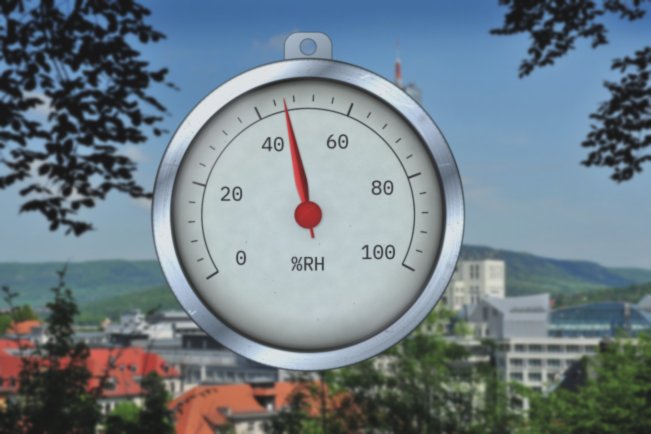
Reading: % 46
